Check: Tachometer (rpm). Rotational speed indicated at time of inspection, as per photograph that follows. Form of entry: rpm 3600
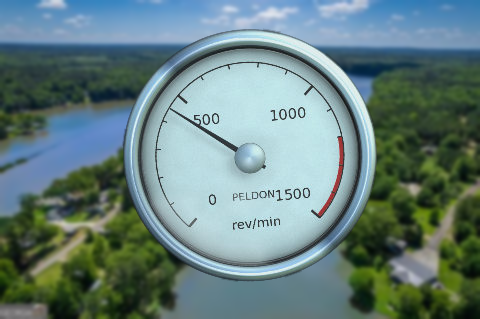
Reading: rpm 450
